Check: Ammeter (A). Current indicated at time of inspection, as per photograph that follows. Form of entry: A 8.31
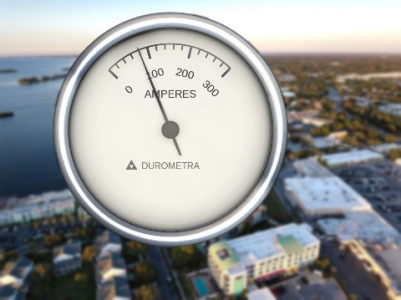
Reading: A 80
